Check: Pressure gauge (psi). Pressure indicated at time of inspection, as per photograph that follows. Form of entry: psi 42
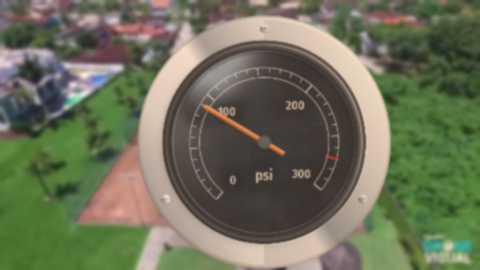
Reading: psi 90
